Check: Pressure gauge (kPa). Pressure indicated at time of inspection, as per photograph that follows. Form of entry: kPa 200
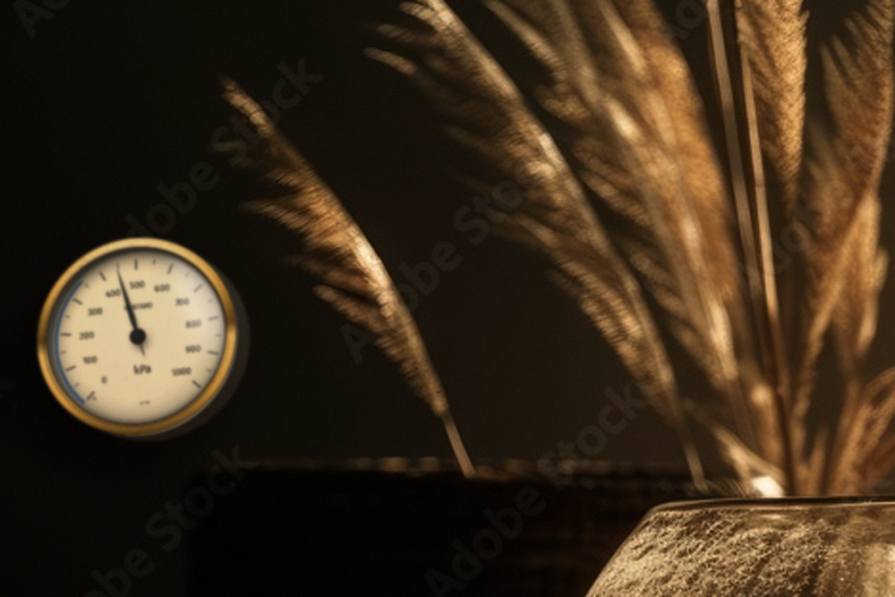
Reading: kPa 450
